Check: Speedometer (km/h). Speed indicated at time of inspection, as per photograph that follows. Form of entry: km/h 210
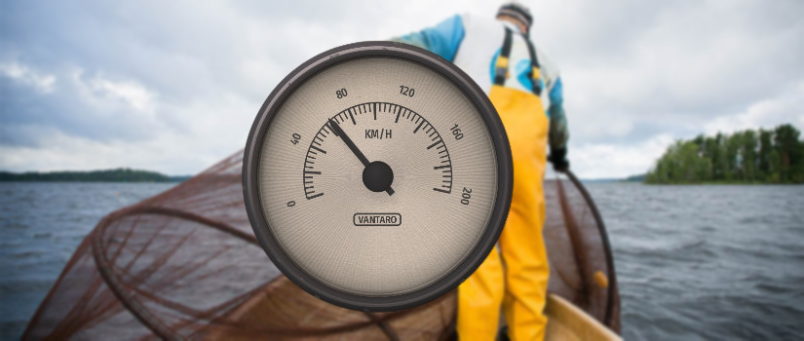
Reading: km/h 64
